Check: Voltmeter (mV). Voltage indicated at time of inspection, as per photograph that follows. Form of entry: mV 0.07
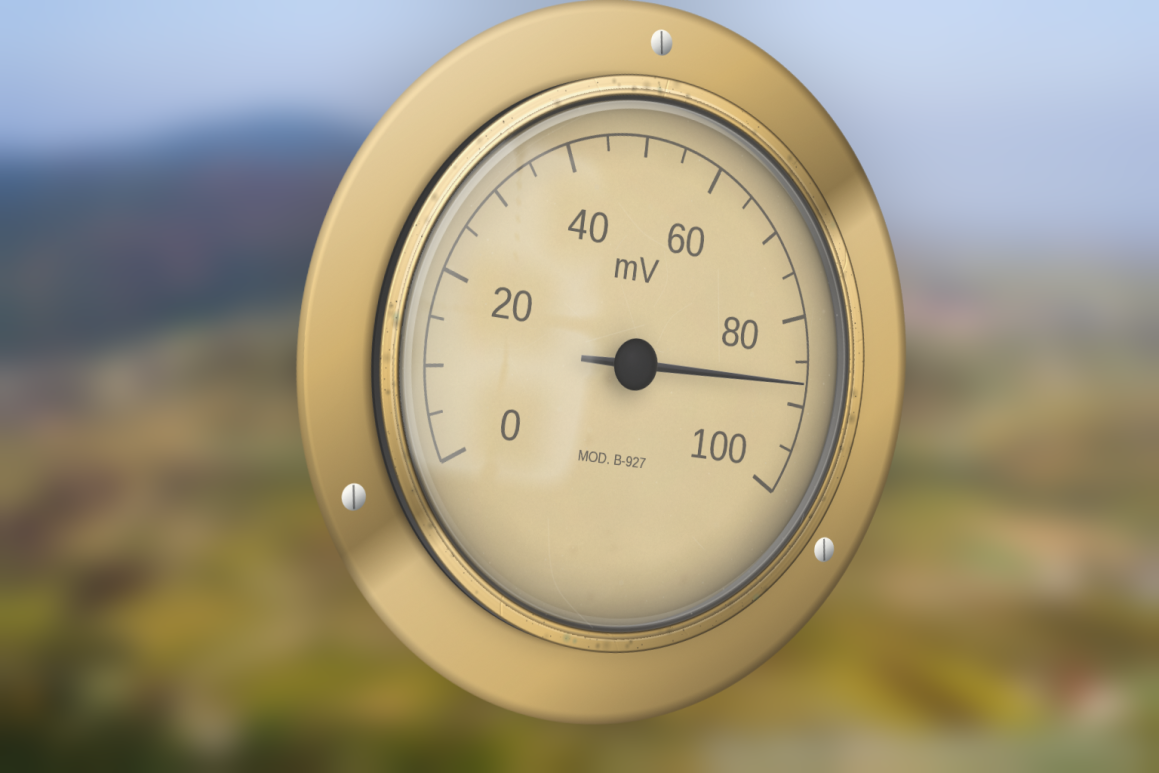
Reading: mV 87.5
